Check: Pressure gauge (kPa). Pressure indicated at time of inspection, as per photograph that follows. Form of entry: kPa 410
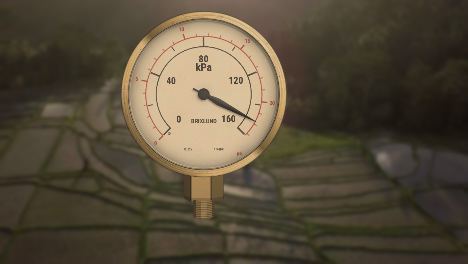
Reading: kPa 150
